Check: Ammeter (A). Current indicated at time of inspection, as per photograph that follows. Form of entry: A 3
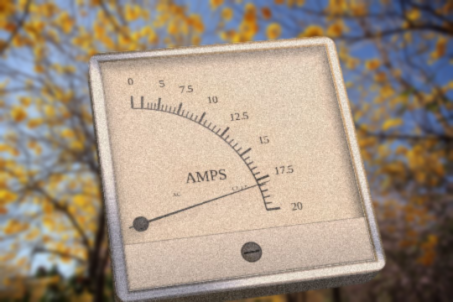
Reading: A 18
